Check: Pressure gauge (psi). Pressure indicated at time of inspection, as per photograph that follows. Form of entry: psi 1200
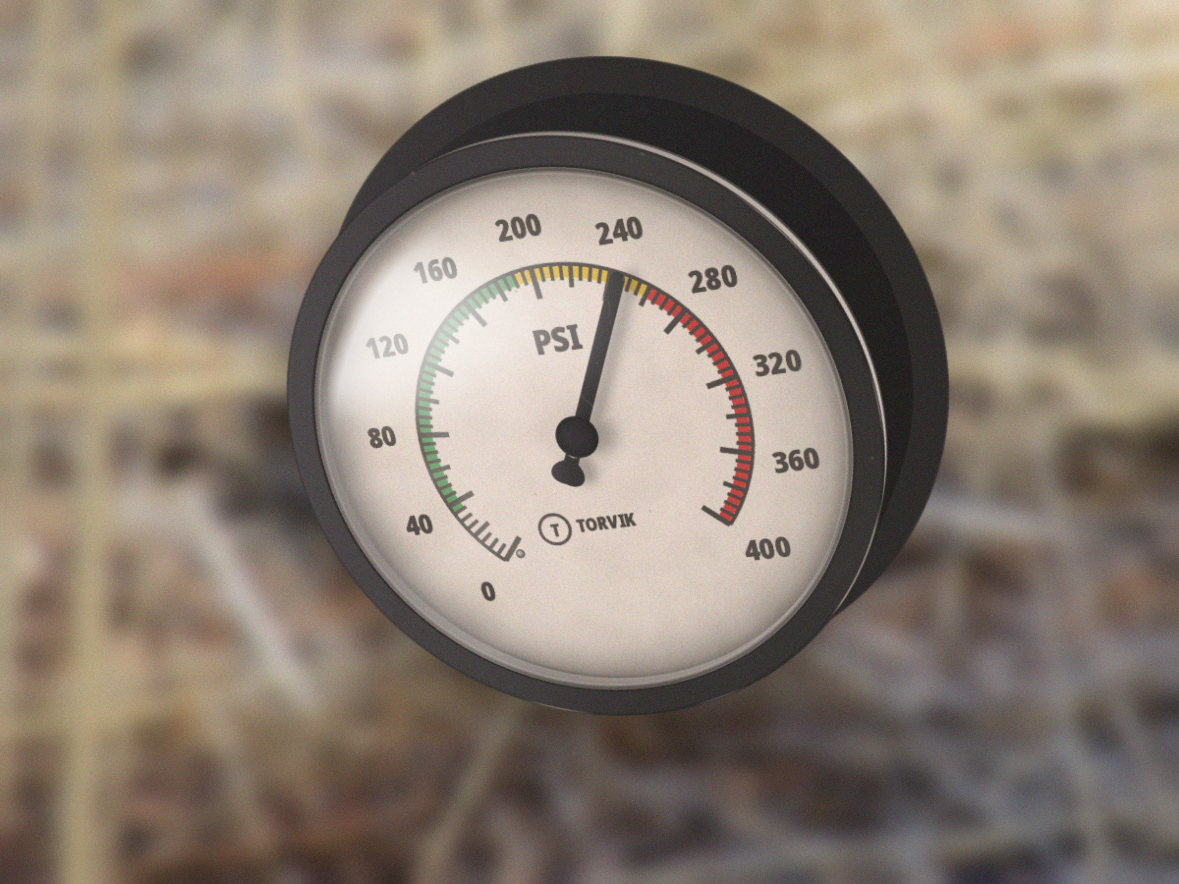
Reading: psi 245
